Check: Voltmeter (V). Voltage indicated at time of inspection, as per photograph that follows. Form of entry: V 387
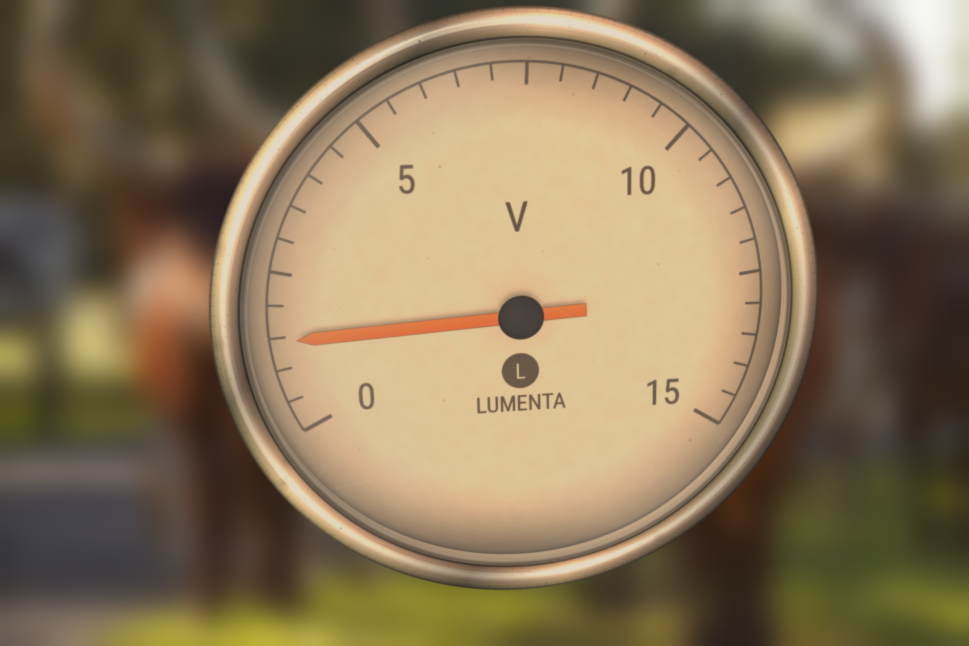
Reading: V 1.5
